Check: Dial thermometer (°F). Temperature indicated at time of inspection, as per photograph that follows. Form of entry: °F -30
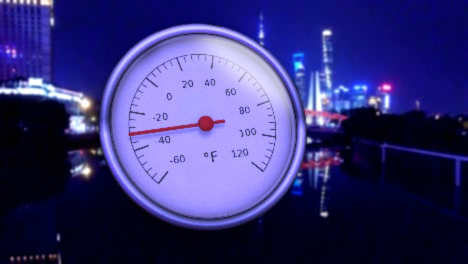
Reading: °F -32
